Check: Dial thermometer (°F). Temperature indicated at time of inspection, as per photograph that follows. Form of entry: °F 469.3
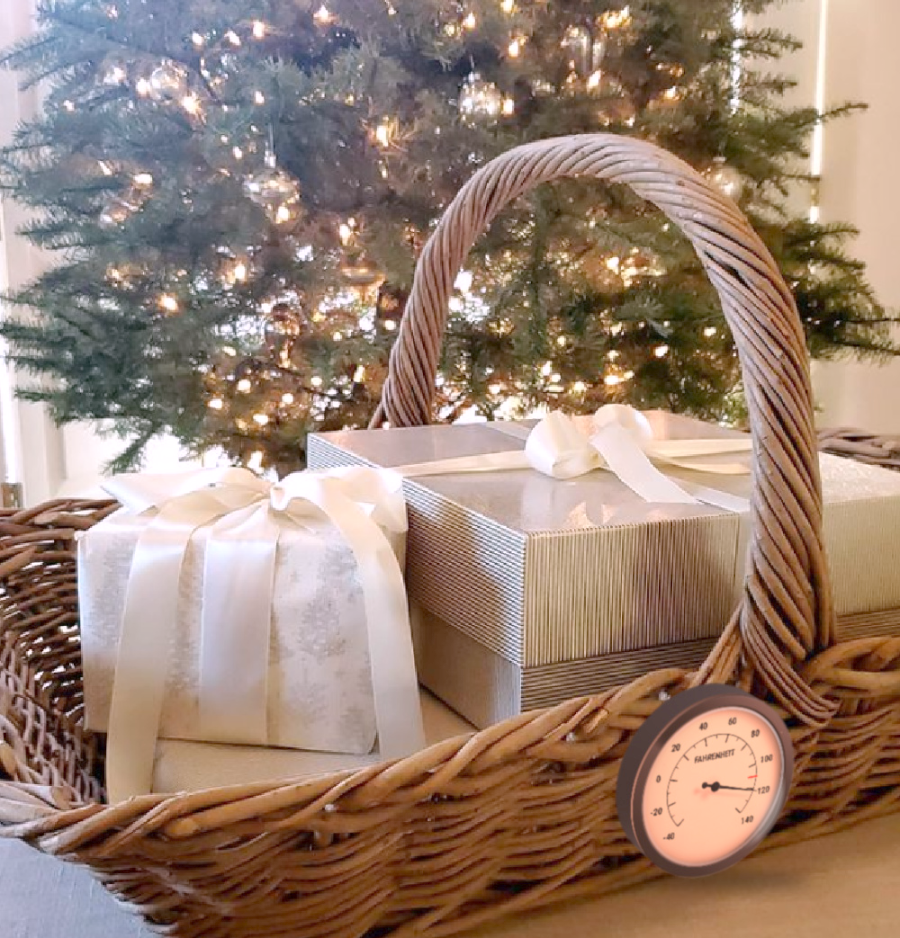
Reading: °F 120
